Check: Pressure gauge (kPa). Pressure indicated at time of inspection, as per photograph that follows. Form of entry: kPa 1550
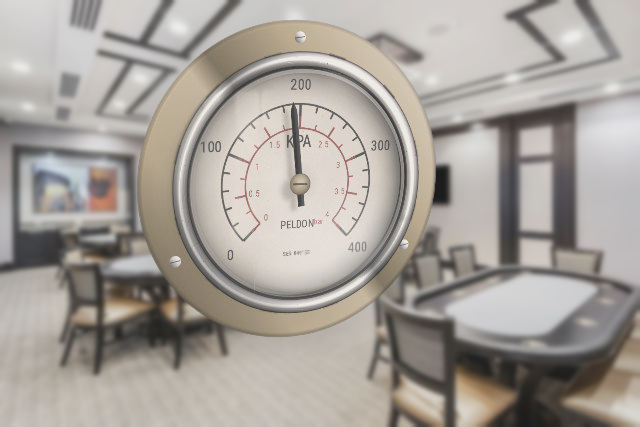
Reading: kPa 190
